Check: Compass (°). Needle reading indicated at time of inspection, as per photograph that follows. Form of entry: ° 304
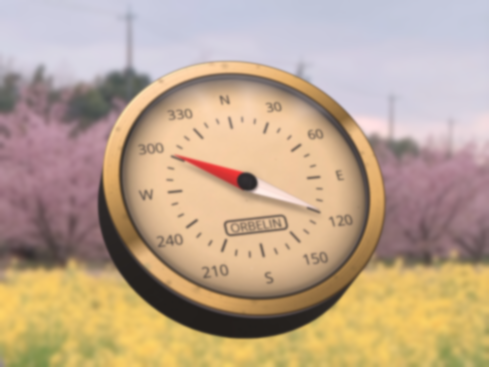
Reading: ° 300
